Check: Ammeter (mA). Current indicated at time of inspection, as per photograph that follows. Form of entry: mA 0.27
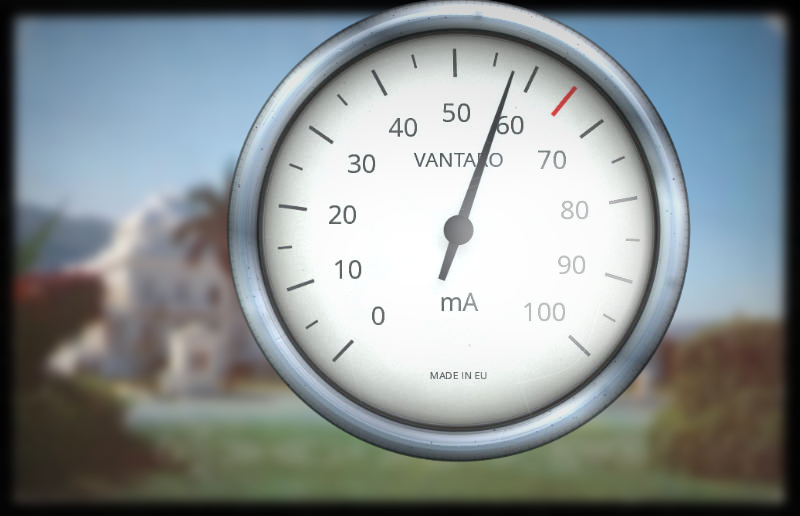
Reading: mA 57.5
